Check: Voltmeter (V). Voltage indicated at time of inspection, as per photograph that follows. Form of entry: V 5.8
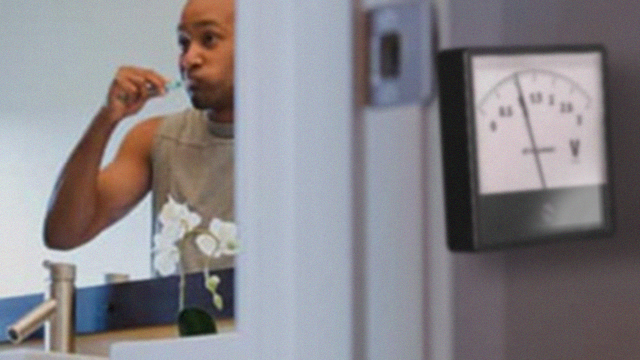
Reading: V 1
